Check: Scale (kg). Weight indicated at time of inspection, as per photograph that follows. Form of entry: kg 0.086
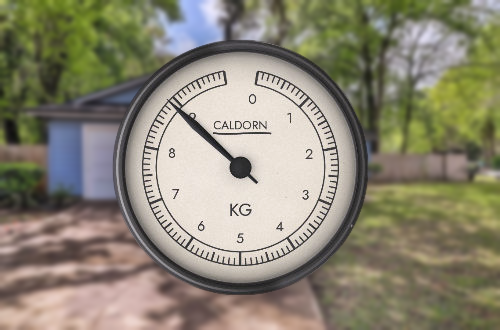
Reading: kg 8.9
